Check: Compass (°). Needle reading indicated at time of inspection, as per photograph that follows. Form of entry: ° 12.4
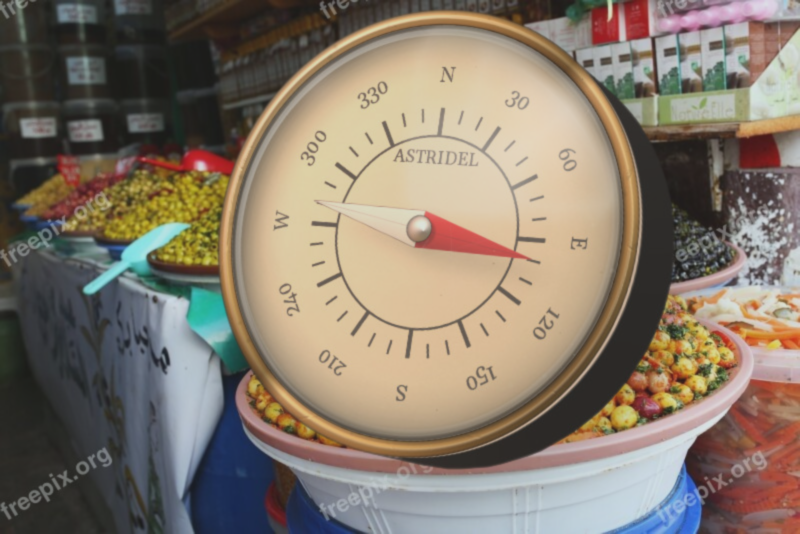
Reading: ° 100
